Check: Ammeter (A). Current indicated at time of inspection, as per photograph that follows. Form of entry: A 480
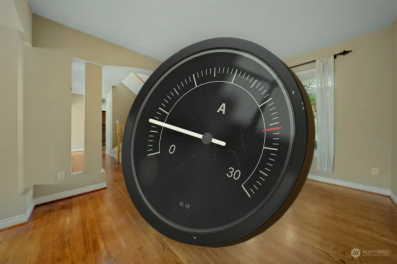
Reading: A 3.5
